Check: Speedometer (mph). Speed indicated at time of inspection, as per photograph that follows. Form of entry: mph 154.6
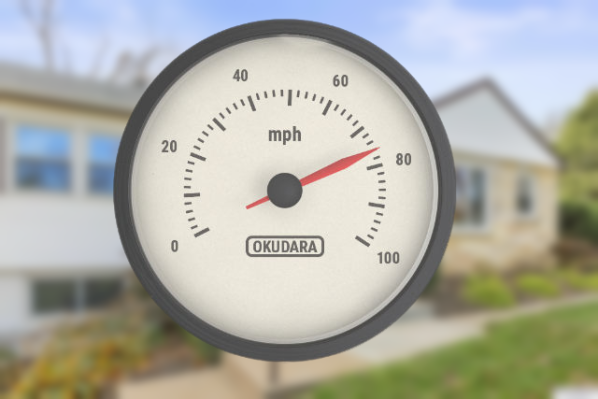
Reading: mph 76
